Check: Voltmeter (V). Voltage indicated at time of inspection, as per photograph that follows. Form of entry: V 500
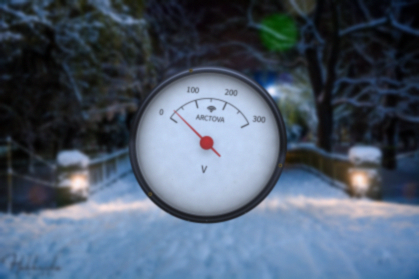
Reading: V 25
